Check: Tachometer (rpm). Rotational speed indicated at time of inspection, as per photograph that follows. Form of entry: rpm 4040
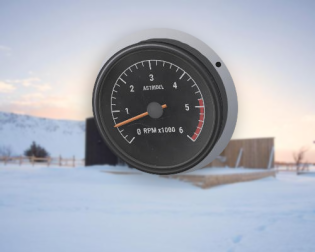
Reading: rpm 600
